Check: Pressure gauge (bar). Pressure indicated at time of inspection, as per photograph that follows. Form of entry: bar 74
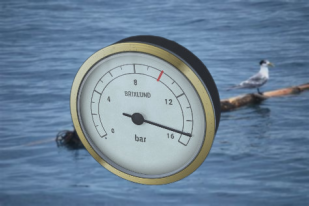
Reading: bar 15
